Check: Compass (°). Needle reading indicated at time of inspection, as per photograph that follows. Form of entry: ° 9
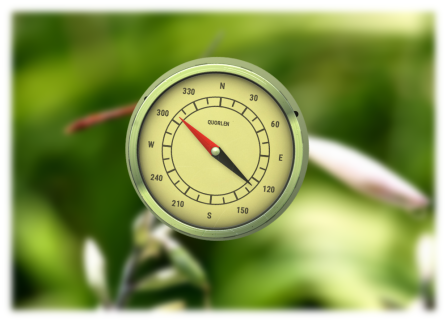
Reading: ° 307.5
